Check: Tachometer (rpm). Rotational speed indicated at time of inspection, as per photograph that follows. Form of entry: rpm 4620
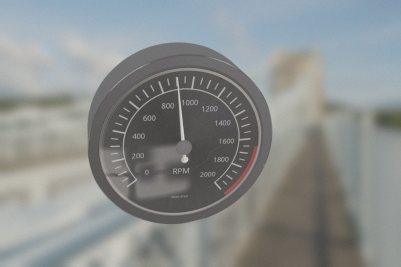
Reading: rpm 900
